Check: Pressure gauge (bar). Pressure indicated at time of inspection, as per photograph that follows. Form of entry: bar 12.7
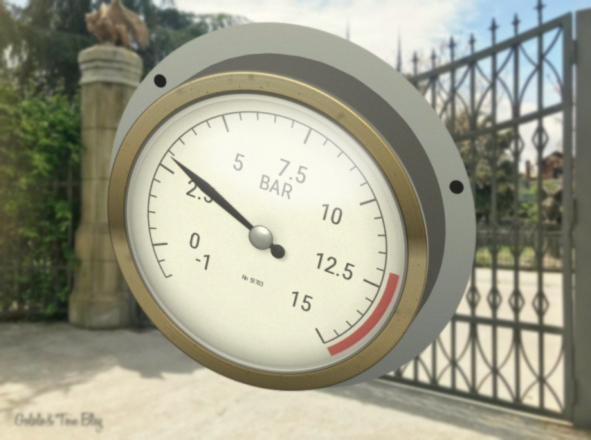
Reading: bar 3
